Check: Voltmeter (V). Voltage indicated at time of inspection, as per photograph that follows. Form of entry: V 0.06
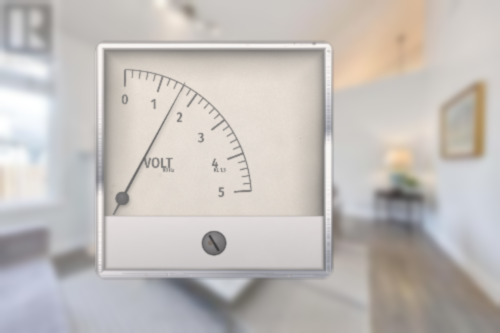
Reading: V 1.6
